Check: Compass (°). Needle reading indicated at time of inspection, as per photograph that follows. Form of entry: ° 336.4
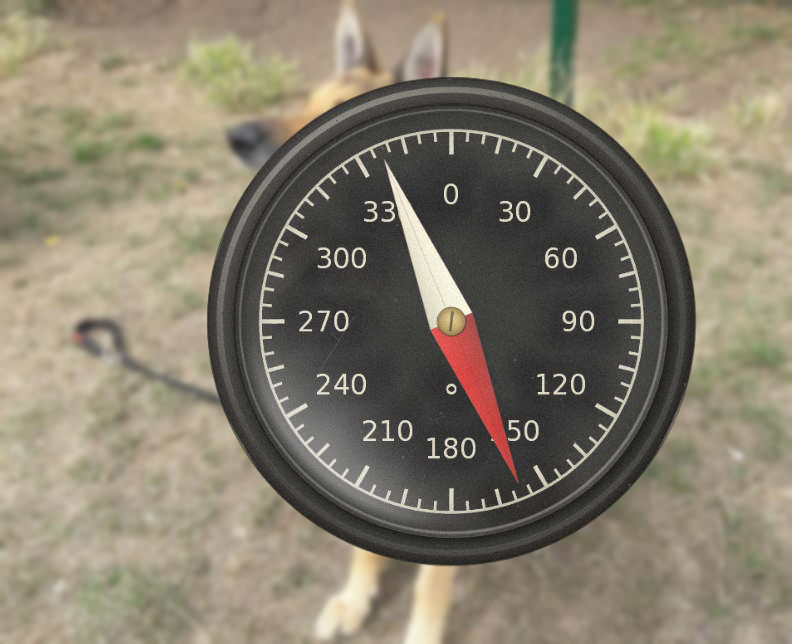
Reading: ° 157.5
